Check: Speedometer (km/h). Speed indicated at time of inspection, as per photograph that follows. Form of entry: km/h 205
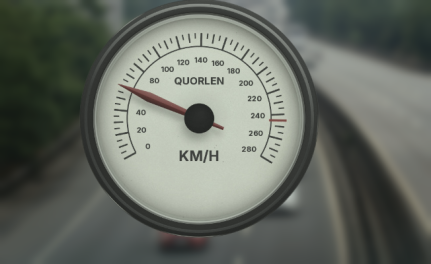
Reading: km/h 60
